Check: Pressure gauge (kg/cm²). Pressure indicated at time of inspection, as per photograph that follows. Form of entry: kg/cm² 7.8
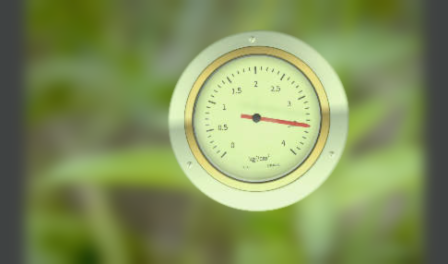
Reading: kg/cm² 3.5
